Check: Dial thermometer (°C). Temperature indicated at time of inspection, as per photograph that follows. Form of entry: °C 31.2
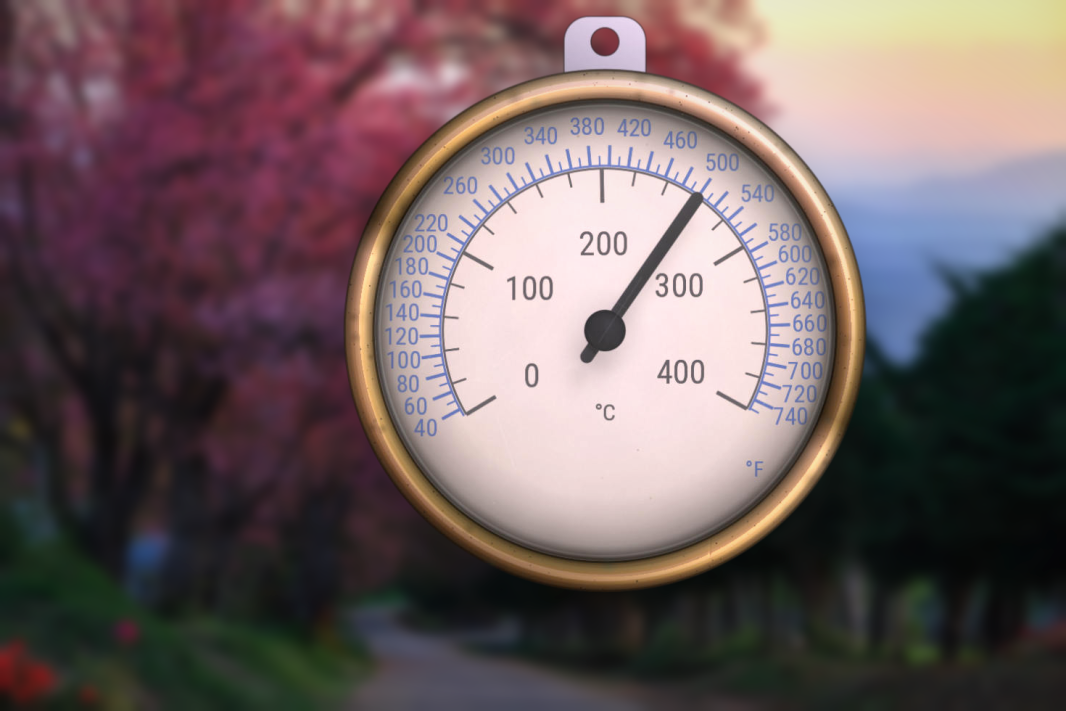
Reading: °C 260
